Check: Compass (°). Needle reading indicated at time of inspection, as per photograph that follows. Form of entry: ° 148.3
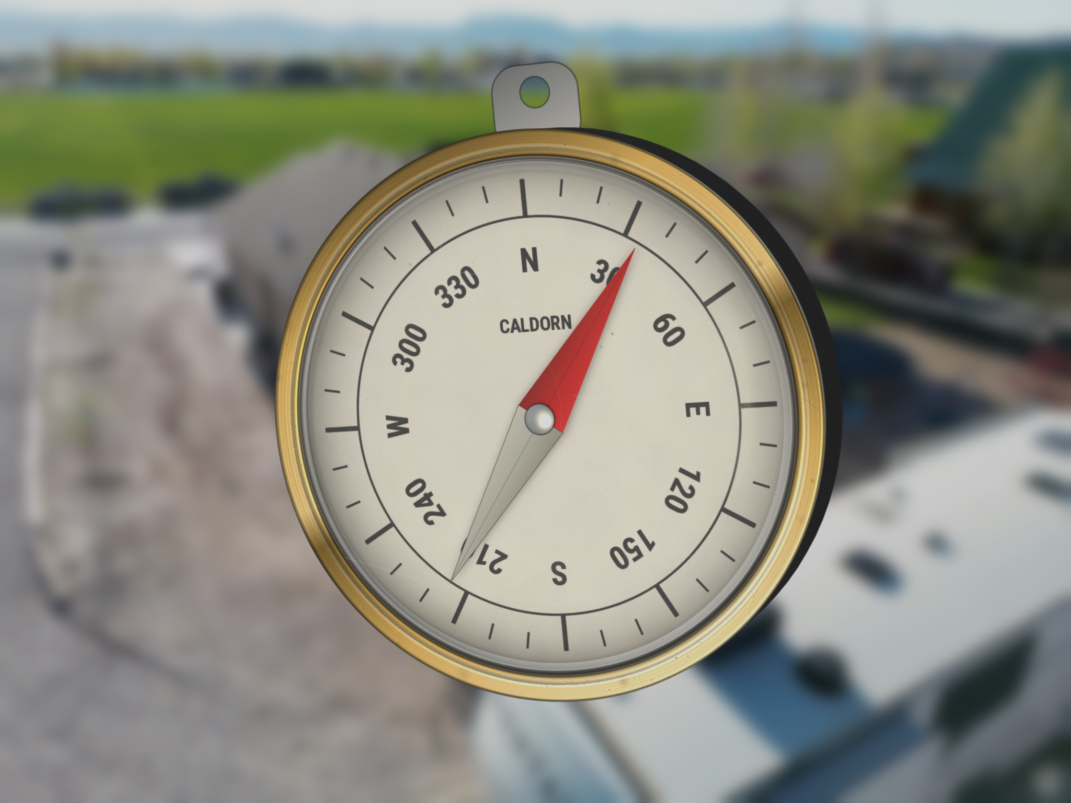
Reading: ° 35
